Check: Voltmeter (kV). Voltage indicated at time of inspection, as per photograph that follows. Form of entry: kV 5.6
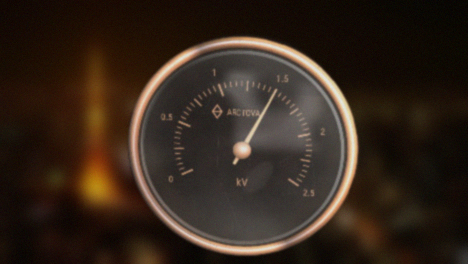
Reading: kV 1.5
